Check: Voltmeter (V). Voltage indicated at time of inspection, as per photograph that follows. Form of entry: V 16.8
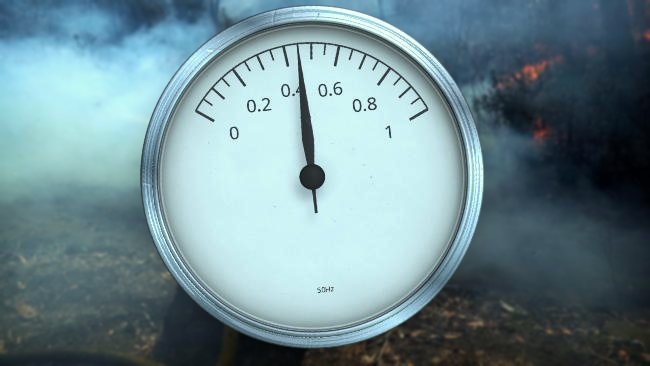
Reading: V 0.45
